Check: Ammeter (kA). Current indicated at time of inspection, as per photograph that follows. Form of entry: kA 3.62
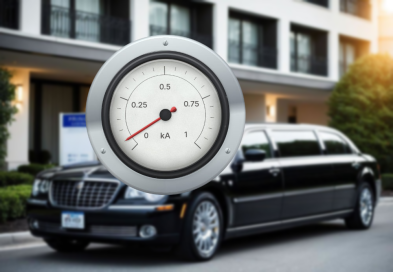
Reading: kA 0.05
